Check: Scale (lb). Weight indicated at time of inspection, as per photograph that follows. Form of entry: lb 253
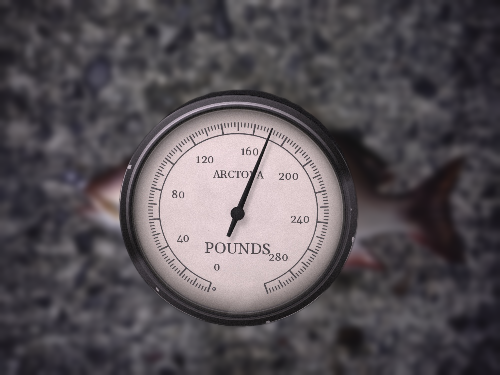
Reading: lb 170
